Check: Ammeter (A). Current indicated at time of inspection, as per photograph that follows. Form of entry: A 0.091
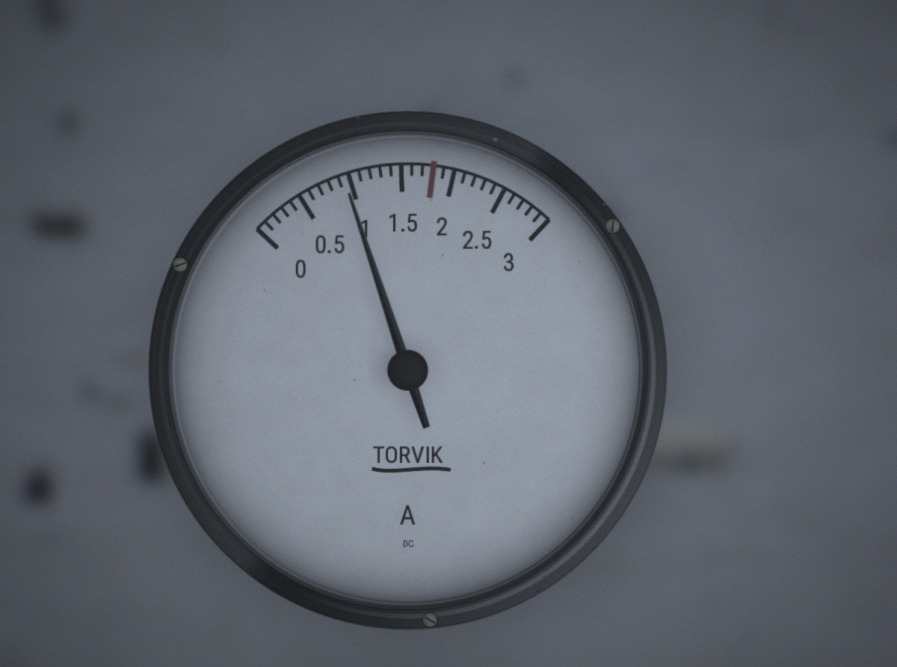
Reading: A 0.95
